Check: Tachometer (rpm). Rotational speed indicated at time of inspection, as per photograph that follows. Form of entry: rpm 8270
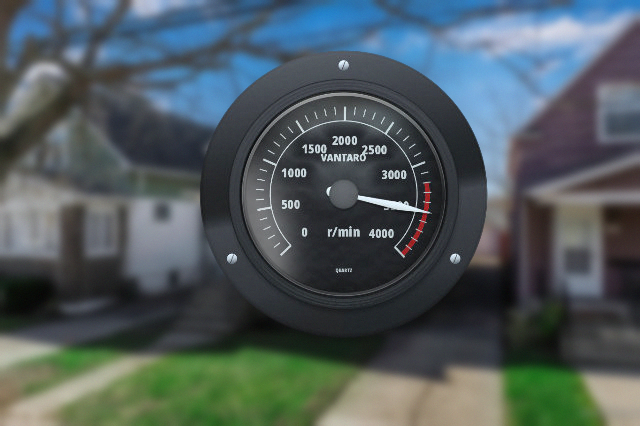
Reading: rpm 3500
